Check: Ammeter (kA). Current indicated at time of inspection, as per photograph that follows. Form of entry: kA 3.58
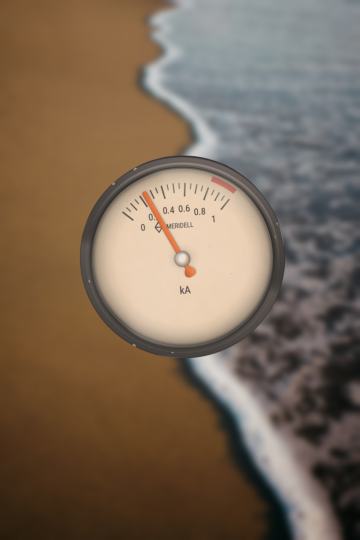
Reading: kA 0.25
